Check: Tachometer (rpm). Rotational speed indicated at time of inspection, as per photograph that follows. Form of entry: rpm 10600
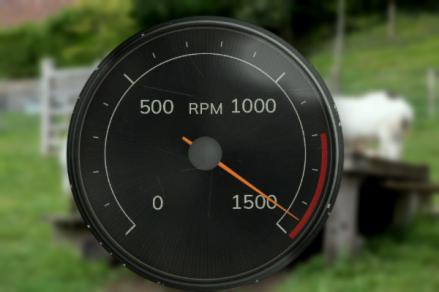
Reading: rpm 1450
